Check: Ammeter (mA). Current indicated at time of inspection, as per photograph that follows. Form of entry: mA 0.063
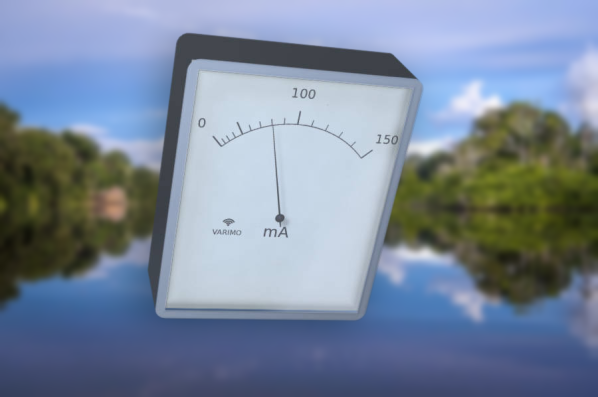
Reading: mA 80
